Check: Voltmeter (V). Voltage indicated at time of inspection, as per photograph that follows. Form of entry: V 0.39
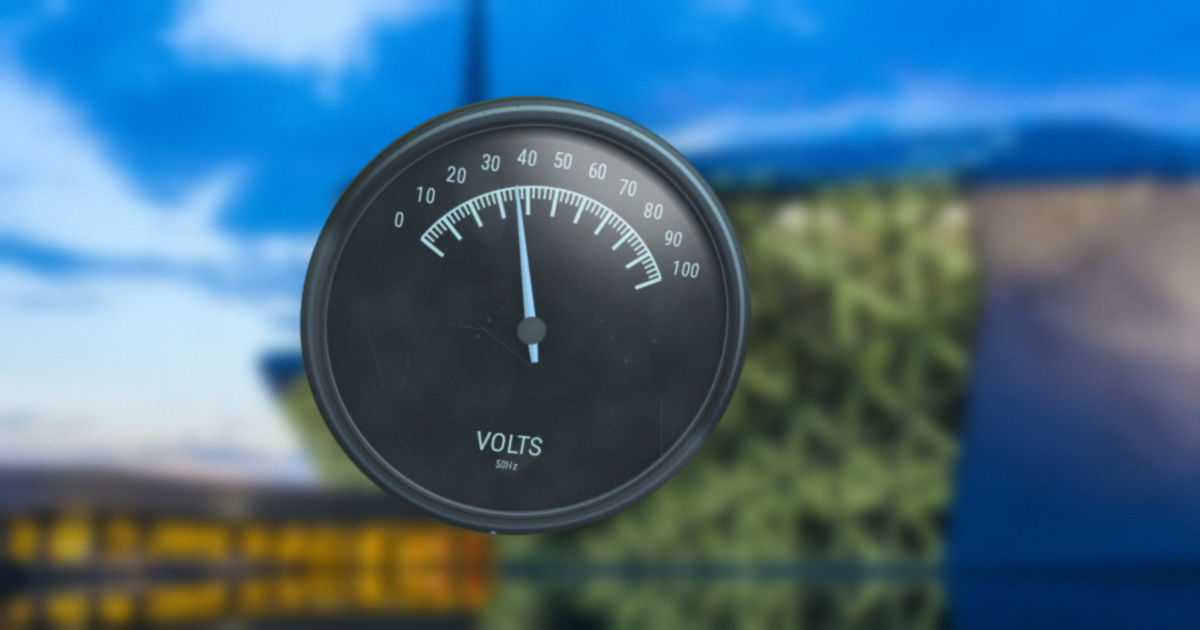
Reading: V 36
